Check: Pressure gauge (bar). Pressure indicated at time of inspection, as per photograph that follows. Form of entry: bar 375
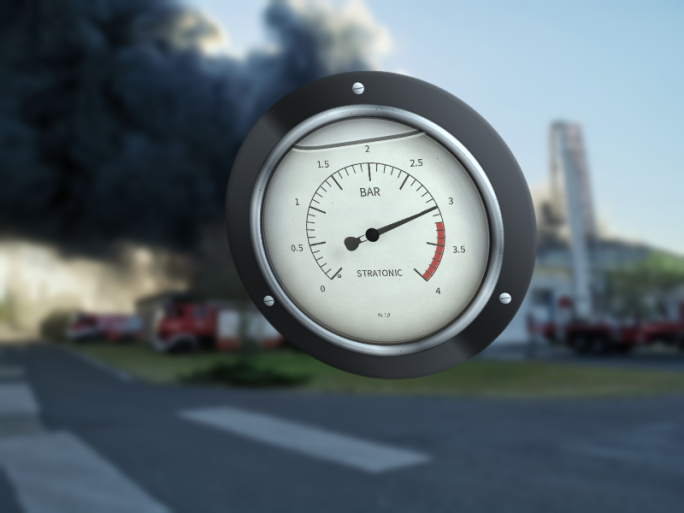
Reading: bar 3
